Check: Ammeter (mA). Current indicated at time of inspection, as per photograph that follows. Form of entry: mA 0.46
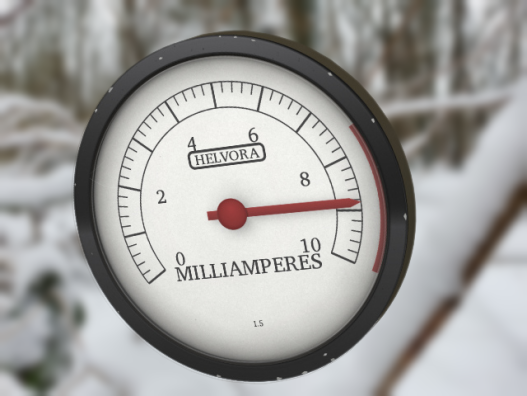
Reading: mA 8.8
